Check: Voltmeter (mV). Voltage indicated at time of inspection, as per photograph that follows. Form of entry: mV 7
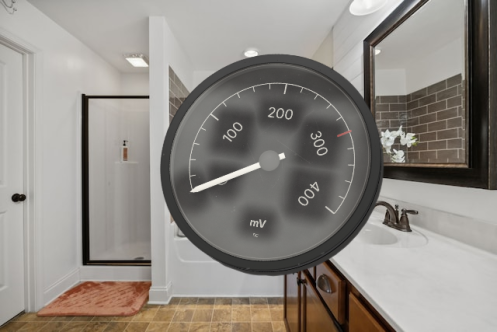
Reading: mV 0
